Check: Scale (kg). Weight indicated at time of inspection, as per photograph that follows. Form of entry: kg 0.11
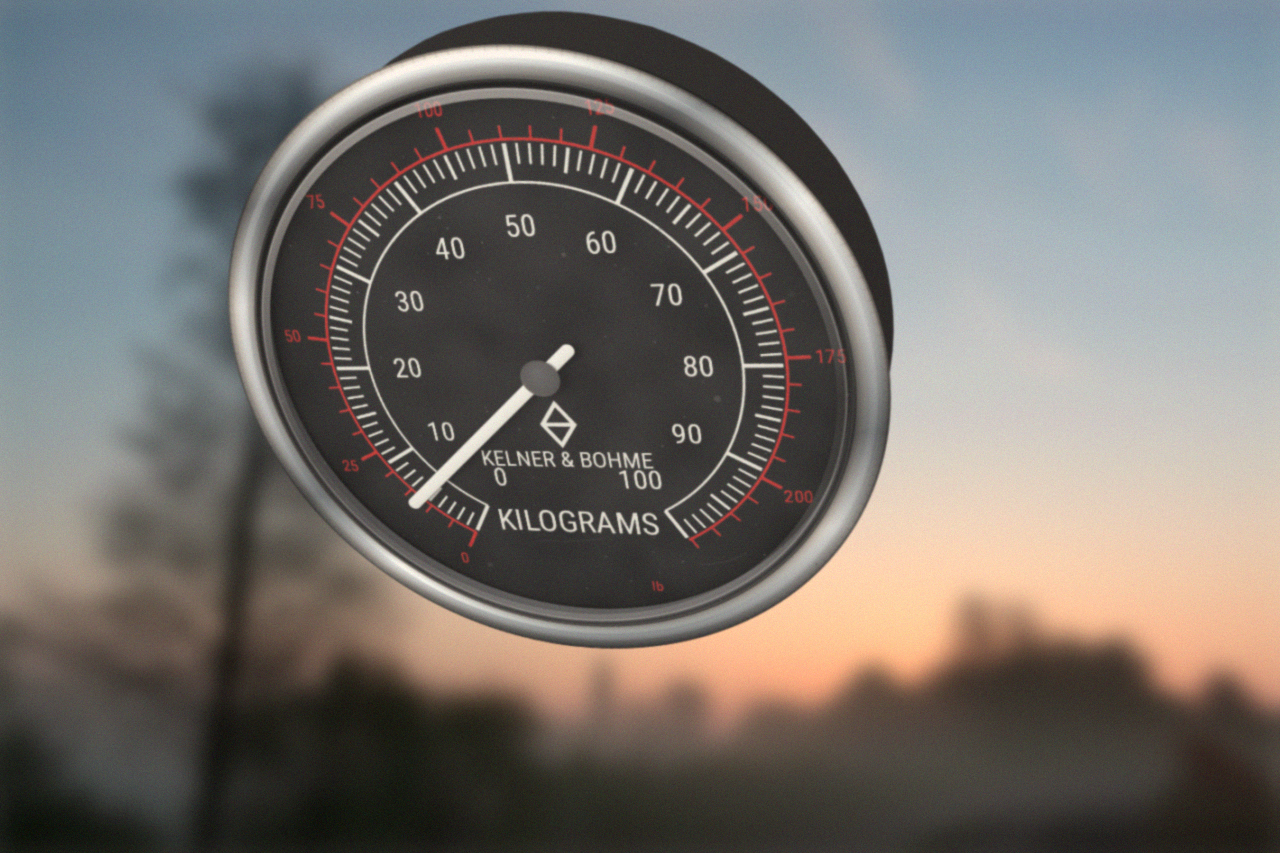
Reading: kg 6
